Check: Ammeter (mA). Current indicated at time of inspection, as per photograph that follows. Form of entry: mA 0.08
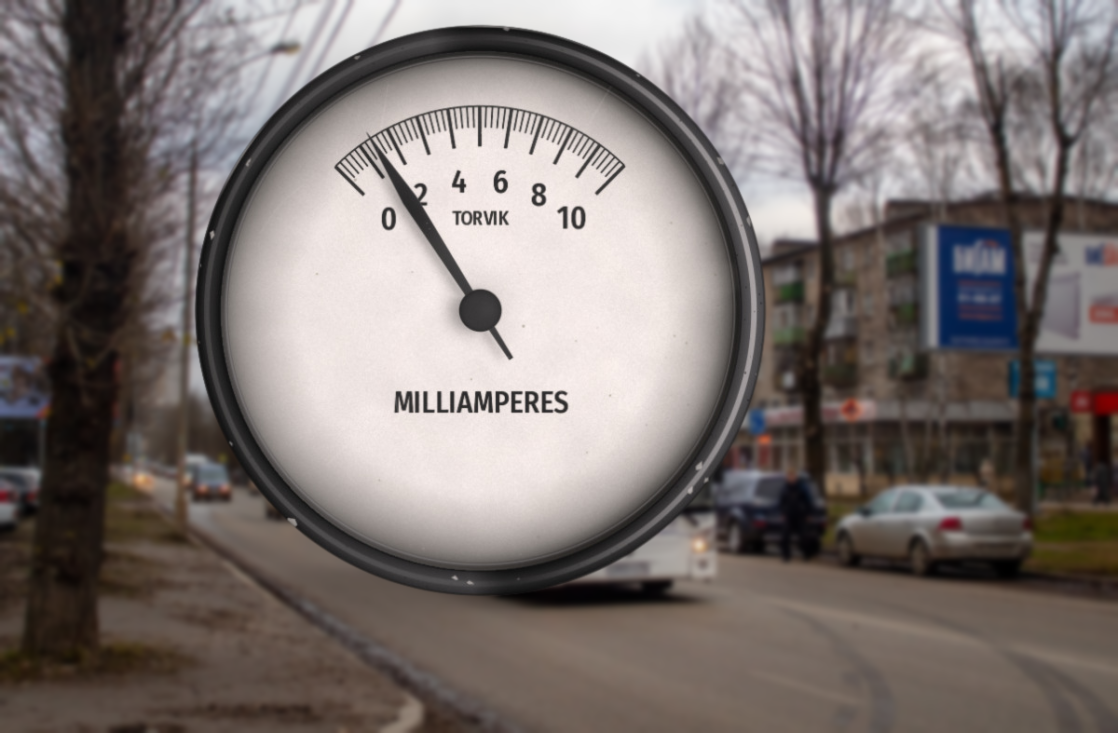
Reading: mA 1.4
